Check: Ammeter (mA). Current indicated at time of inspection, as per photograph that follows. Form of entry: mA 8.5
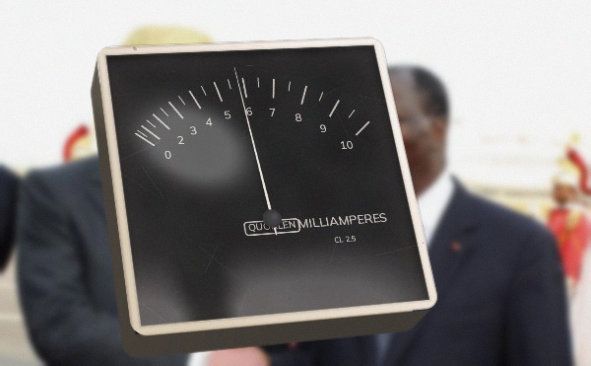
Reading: mA 5.75
